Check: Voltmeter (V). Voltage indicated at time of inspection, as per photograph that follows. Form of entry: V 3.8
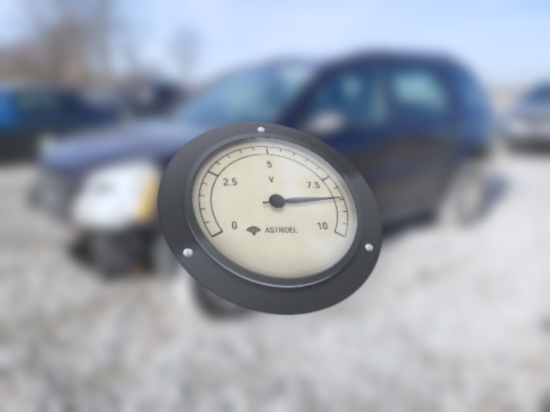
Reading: V 8.5
